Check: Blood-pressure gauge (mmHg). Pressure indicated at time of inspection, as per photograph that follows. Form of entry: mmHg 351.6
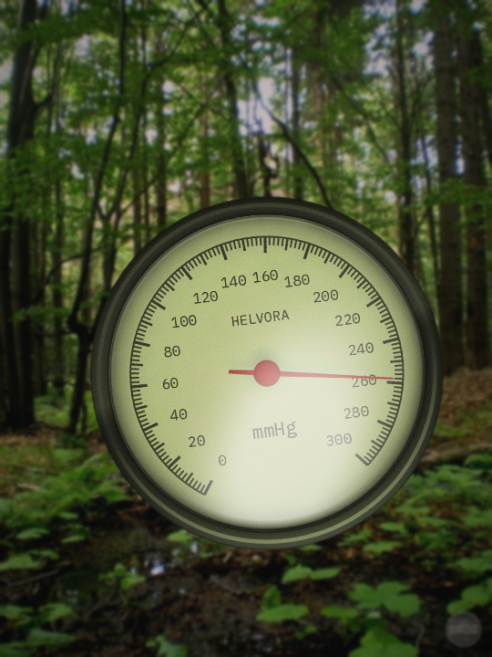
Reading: mmHg 258
